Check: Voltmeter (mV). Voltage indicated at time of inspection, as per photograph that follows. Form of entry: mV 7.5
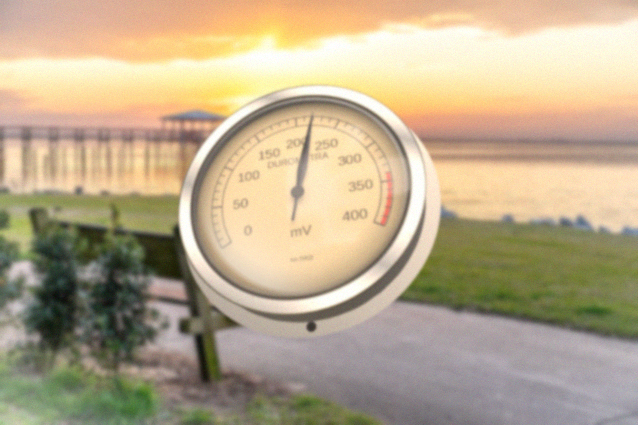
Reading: mV 220
